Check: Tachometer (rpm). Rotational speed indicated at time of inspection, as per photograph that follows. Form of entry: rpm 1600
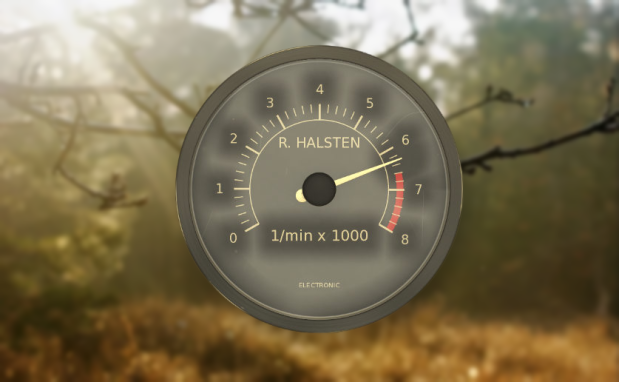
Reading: rpm 6300
